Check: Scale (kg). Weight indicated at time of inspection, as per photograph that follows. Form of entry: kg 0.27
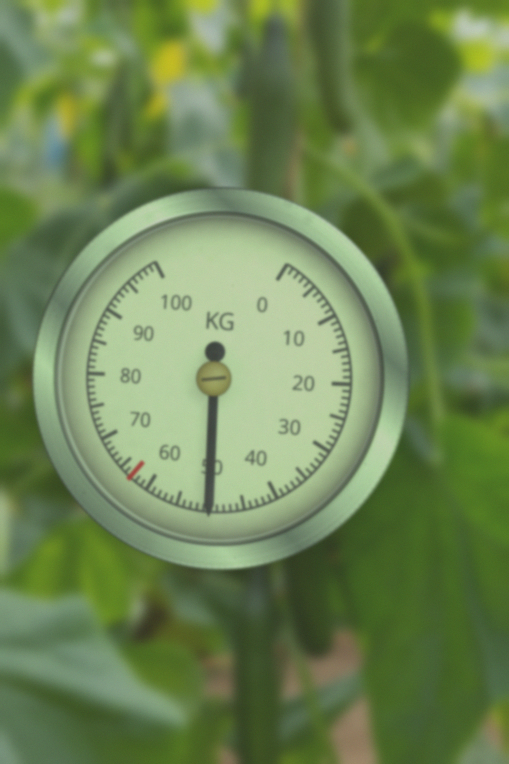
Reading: kg 50
